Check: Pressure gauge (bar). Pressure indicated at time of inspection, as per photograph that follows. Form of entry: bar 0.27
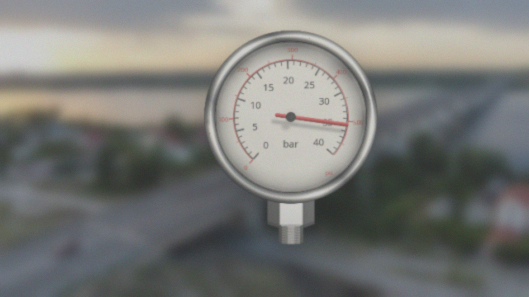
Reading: bar 35
